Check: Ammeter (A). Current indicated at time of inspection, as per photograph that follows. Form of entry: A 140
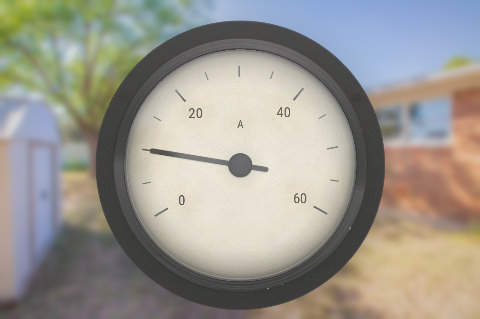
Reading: A 10
